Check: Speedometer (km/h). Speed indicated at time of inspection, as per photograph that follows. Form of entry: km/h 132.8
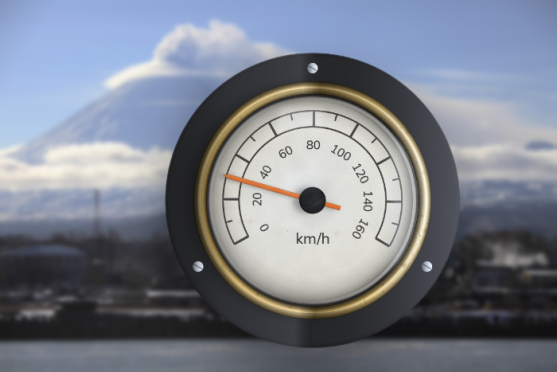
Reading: km/h 30
